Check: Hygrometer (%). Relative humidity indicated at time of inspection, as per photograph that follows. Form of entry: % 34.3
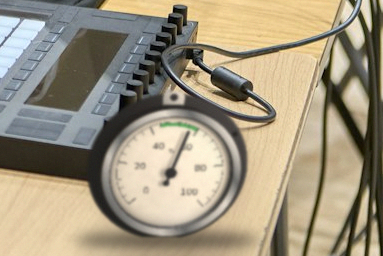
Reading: % 56
